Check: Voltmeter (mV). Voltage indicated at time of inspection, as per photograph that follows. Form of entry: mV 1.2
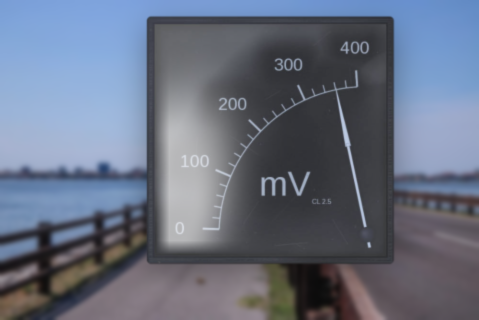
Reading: mV 360
